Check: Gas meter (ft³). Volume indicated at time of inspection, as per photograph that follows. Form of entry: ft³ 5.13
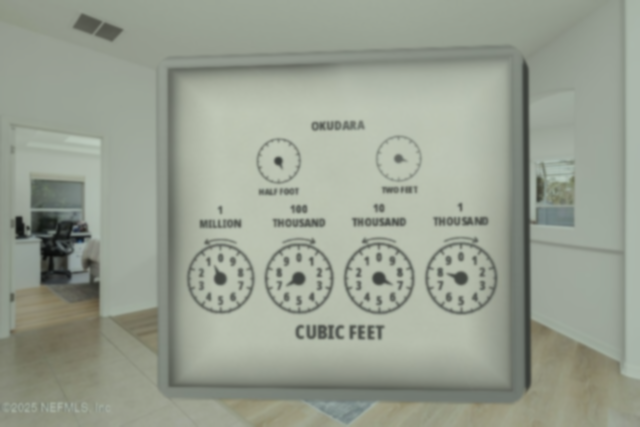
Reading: ft³ 66800
